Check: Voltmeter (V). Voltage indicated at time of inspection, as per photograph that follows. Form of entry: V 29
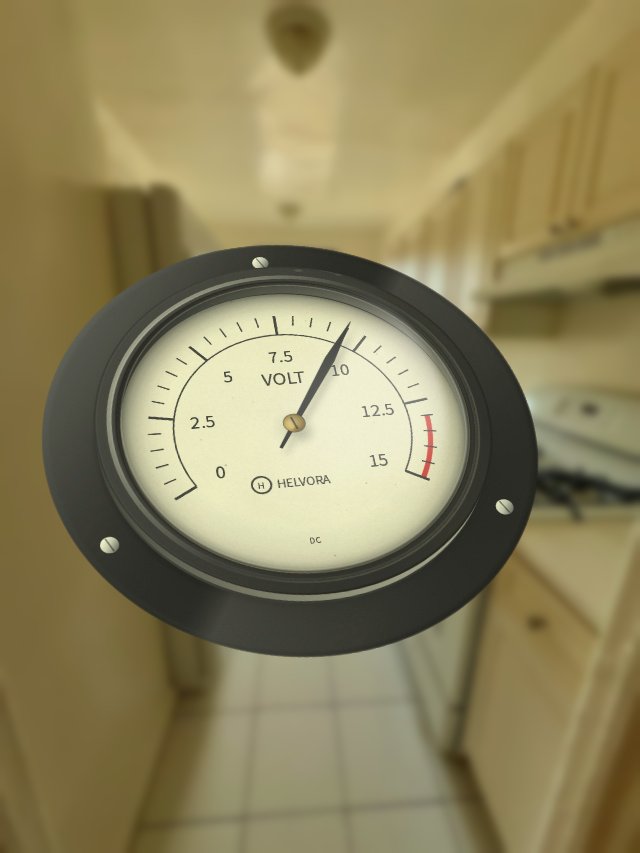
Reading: V 9.5
